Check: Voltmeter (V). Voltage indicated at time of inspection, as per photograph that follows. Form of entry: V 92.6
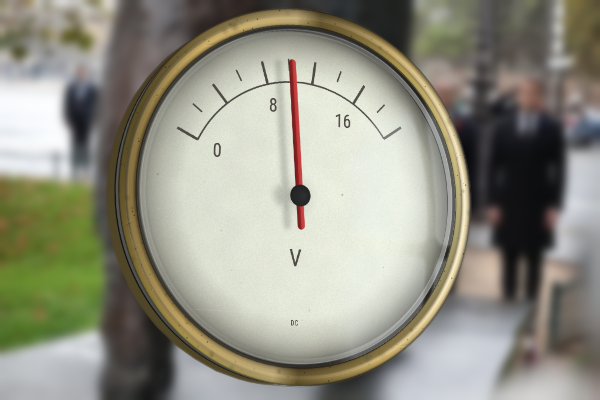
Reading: V 10
